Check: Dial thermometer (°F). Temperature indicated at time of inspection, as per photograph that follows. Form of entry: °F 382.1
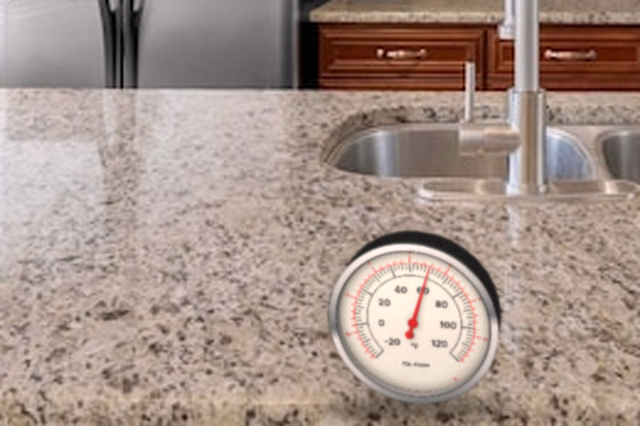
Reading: °F 60
